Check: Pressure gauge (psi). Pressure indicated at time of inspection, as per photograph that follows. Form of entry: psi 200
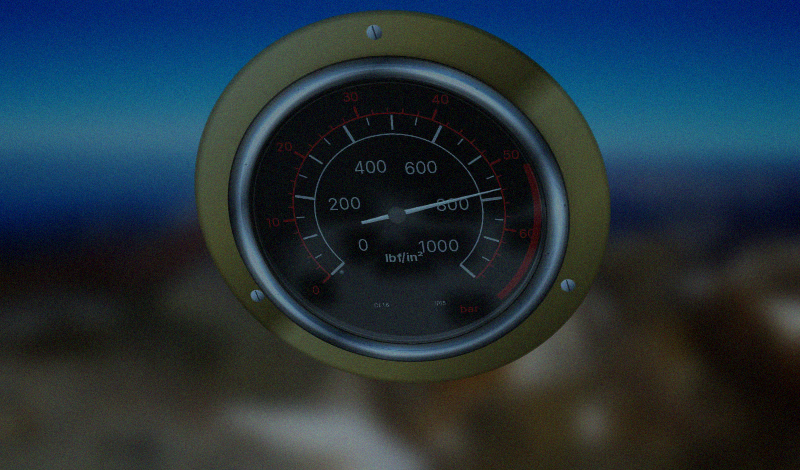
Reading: psi 775
